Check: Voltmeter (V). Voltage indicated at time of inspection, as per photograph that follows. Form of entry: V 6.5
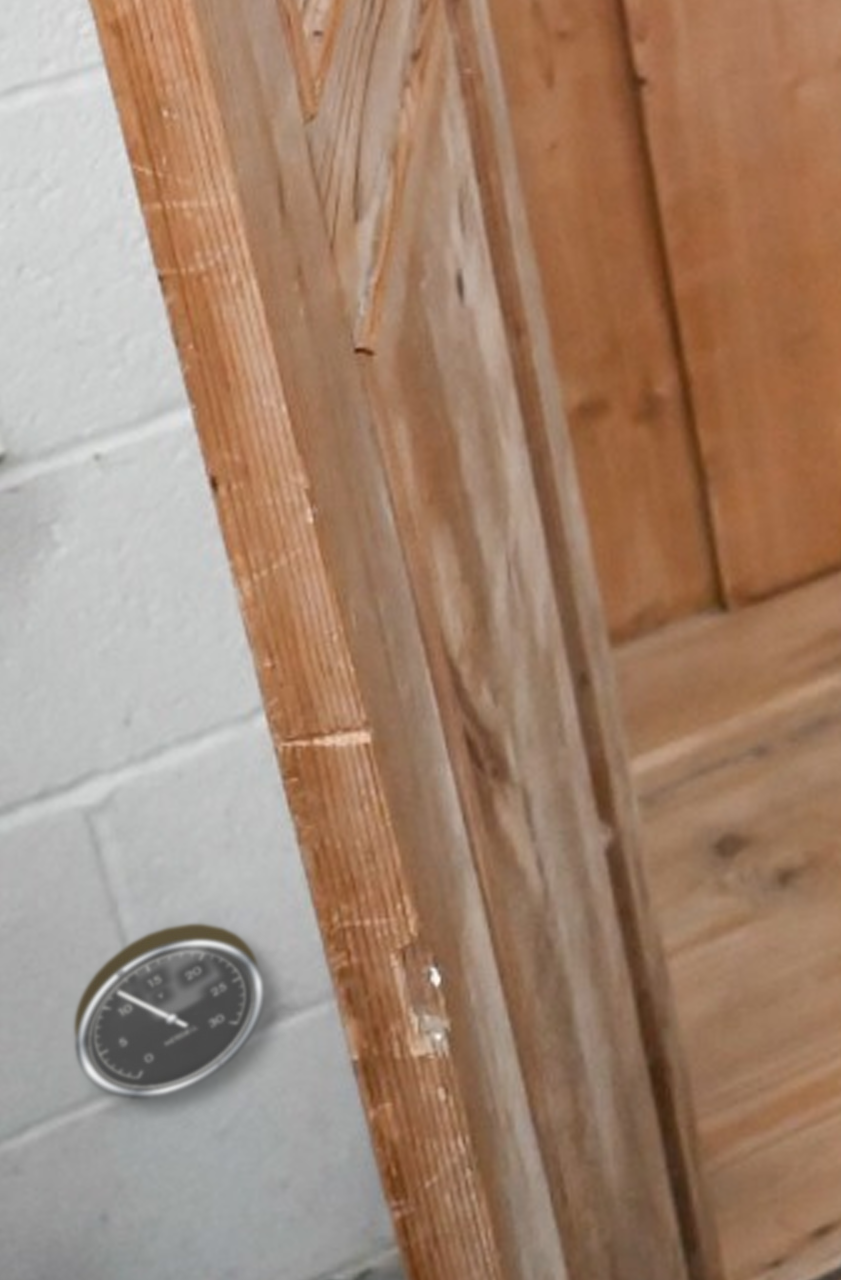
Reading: V 12
